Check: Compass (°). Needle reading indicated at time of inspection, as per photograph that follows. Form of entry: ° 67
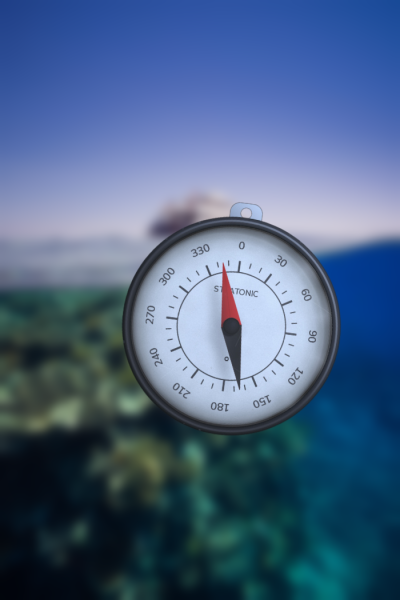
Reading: ° 345
